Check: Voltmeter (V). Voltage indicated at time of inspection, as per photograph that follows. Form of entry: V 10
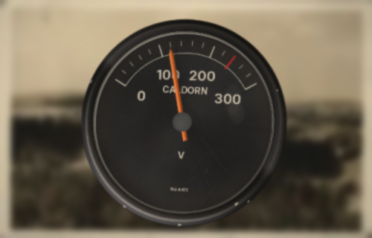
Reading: V 120
